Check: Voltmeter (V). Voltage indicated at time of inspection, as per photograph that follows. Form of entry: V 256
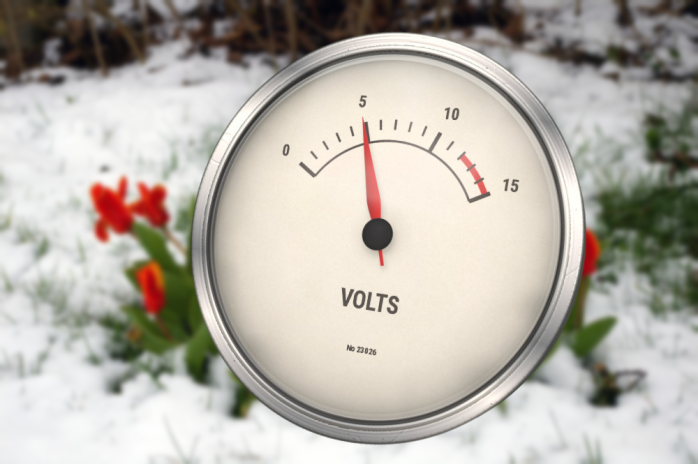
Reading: V 5
